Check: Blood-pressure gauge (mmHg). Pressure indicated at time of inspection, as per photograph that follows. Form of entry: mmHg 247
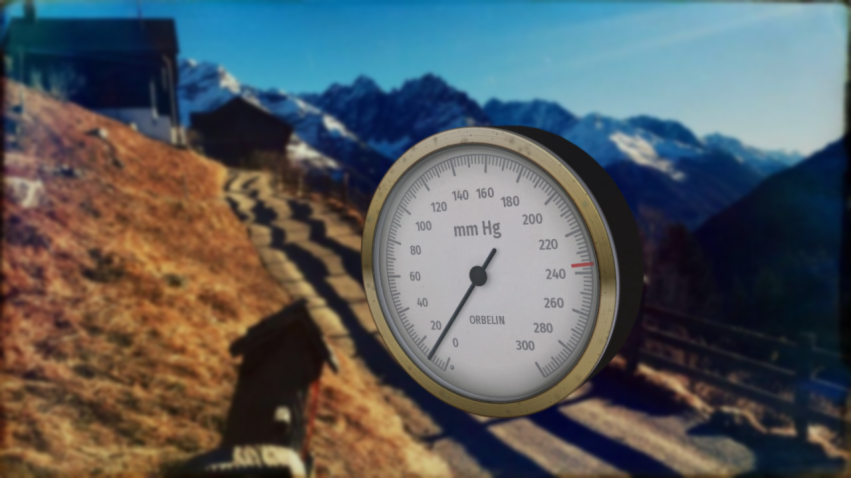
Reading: mmHg 10
